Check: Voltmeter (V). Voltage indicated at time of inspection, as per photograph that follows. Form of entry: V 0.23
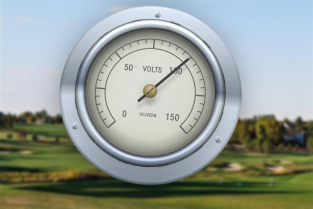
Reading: V 100
